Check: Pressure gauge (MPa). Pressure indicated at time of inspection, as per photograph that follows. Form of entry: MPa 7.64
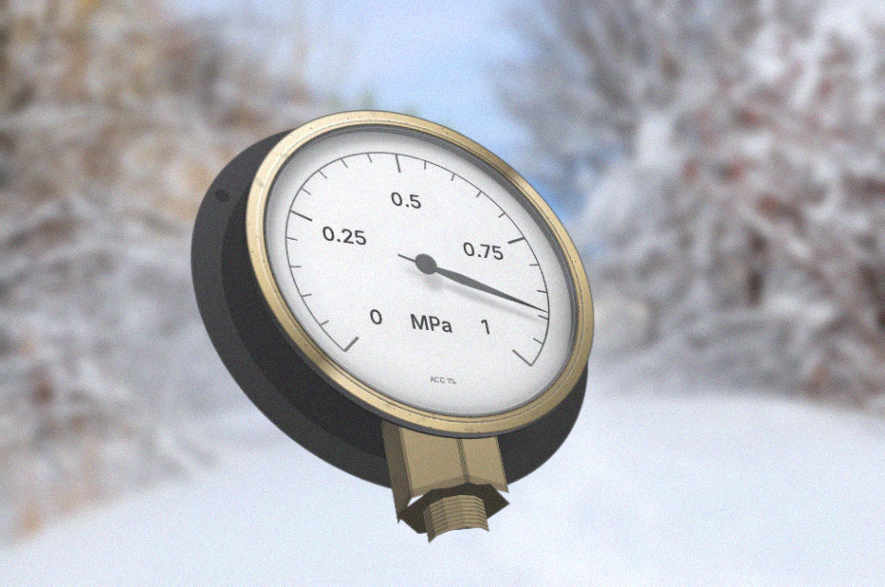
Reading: MPa 0.9
